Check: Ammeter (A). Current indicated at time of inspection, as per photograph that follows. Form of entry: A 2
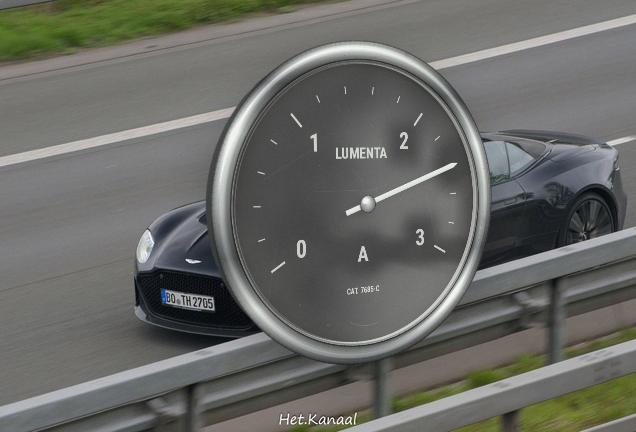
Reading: A 2.4
